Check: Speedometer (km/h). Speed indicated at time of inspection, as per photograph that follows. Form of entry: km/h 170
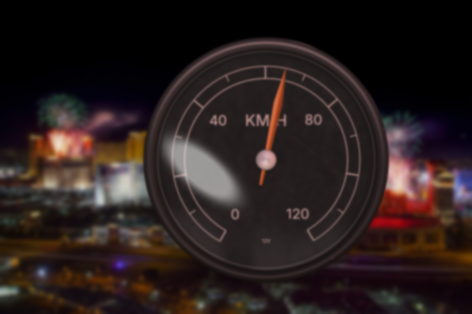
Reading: km/h 65
